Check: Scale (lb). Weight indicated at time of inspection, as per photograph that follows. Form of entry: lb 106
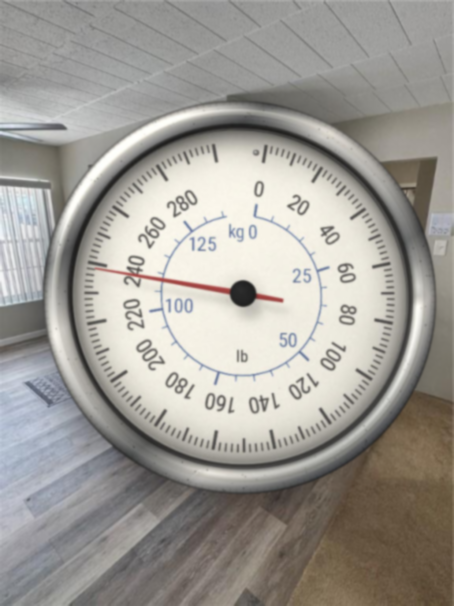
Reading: lb 238
